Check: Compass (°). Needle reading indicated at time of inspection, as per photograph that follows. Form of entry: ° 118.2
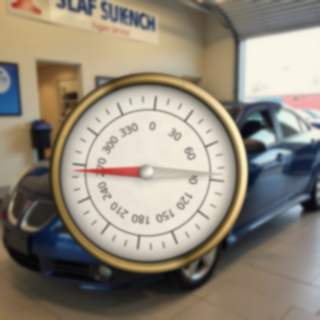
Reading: ° 265
